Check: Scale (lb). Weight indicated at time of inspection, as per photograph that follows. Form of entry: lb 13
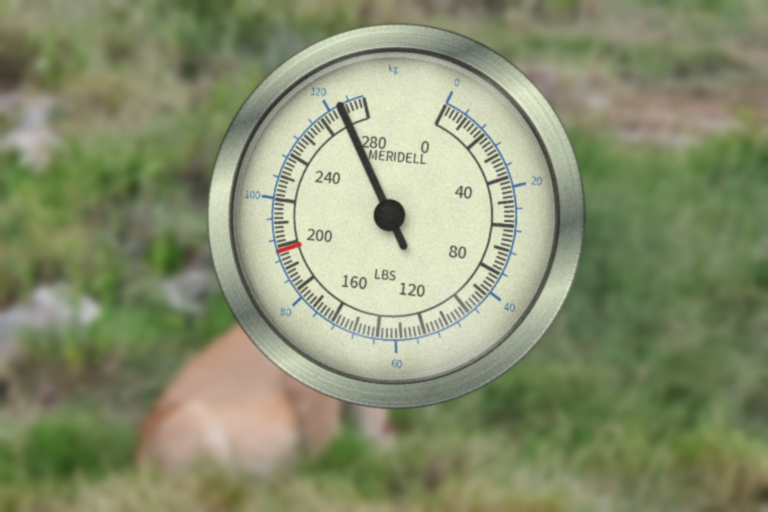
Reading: lb 270
